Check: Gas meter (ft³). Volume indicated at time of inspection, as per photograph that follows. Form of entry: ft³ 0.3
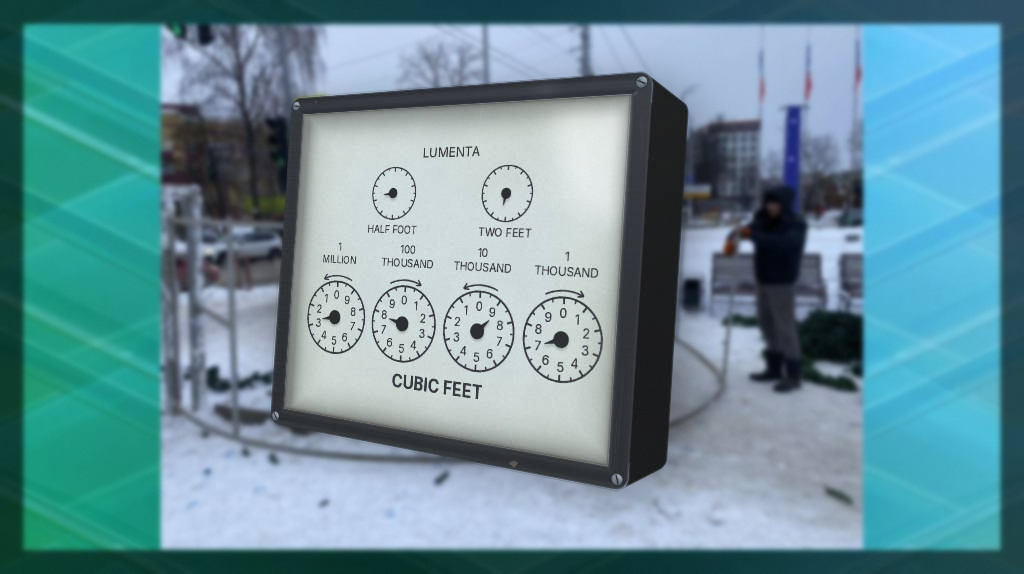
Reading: ft³ 278700
